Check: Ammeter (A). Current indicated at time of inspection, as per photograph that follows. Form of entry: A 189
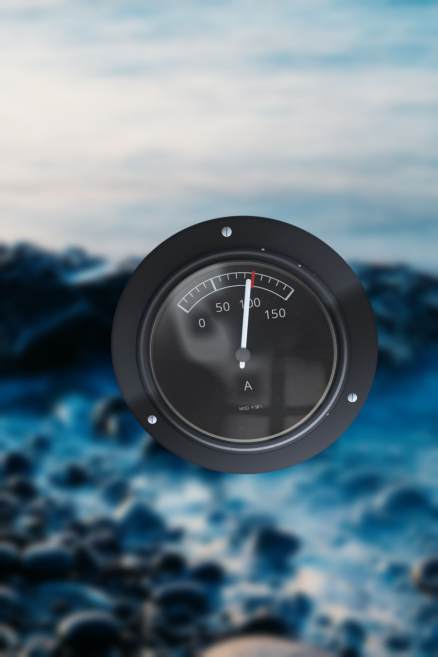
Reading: A 95
